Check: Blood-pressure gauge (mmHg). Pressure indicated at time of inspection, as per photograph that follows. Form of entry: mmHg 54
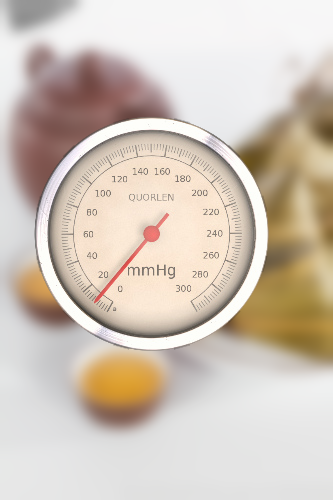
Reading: mmHg 10
